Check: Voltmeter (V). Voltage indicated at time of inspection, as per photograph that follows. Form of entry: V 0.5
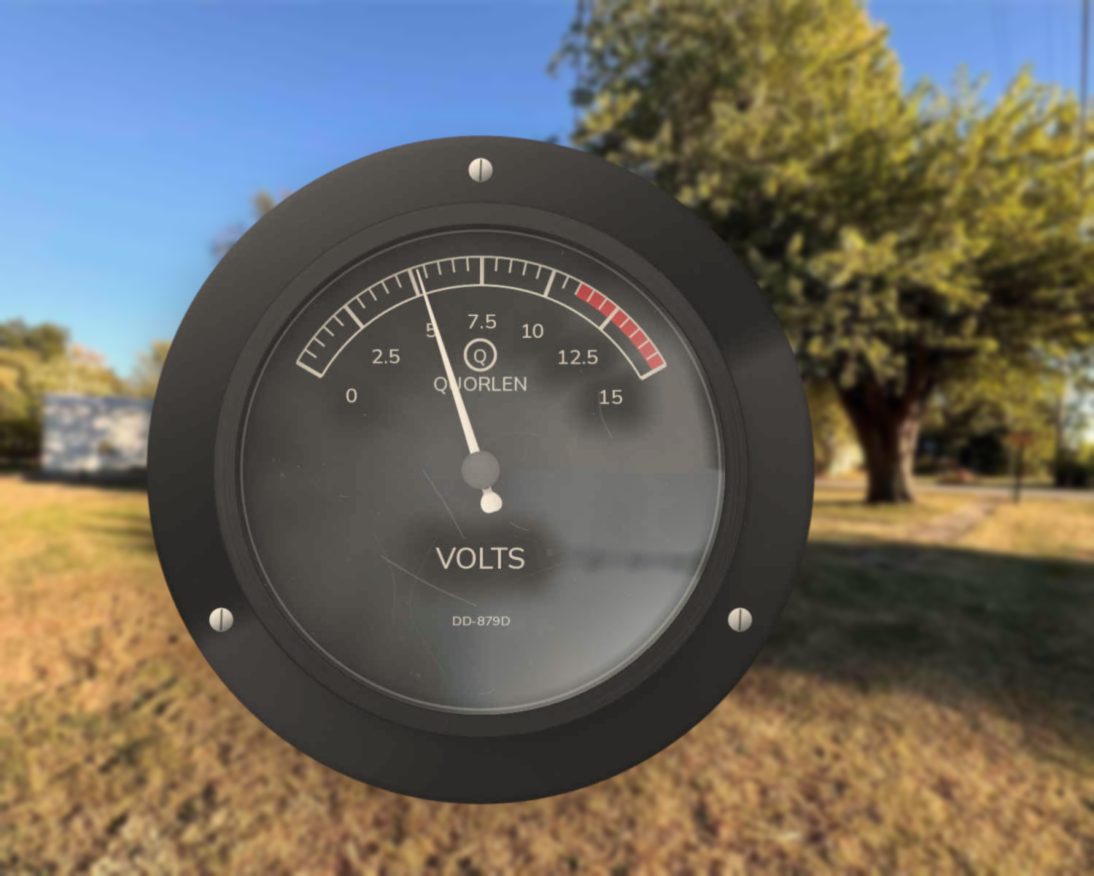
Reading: V 5.25
